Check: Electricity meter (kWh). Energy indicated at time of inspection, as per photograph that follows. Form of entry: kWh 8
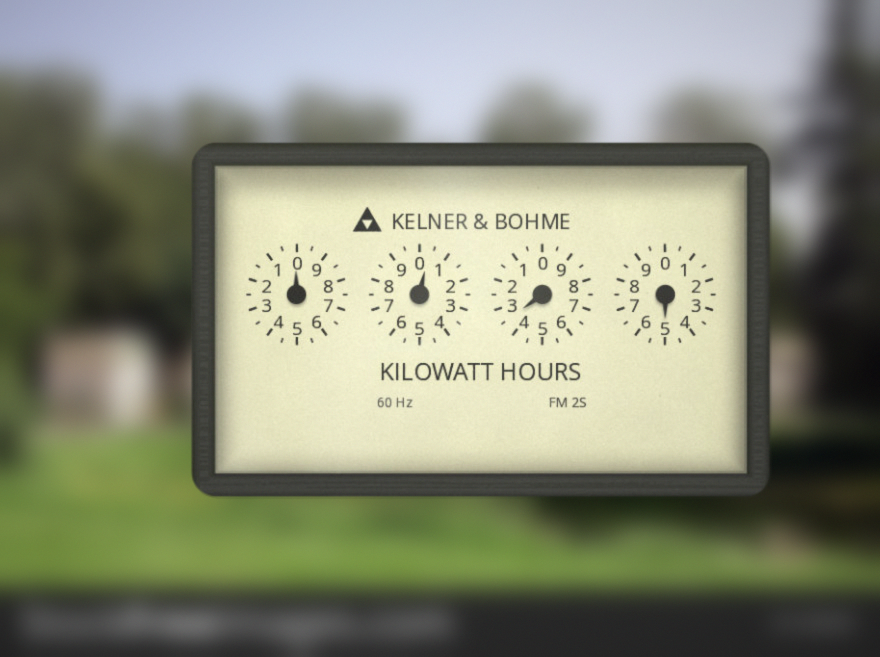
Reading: kWh 35
